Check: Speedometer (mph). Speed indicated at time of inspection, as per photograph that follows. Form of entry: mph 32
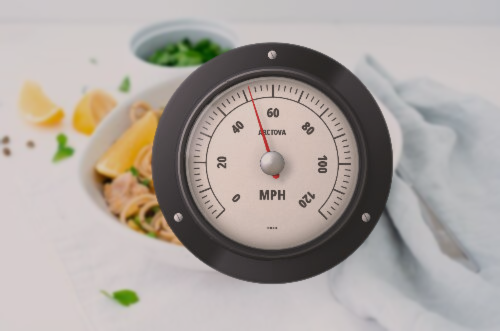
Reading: mph 52
